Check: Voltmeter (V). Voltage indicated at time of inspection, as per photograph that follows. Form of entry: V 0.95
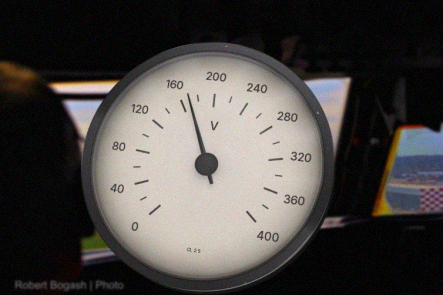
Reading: V 170
